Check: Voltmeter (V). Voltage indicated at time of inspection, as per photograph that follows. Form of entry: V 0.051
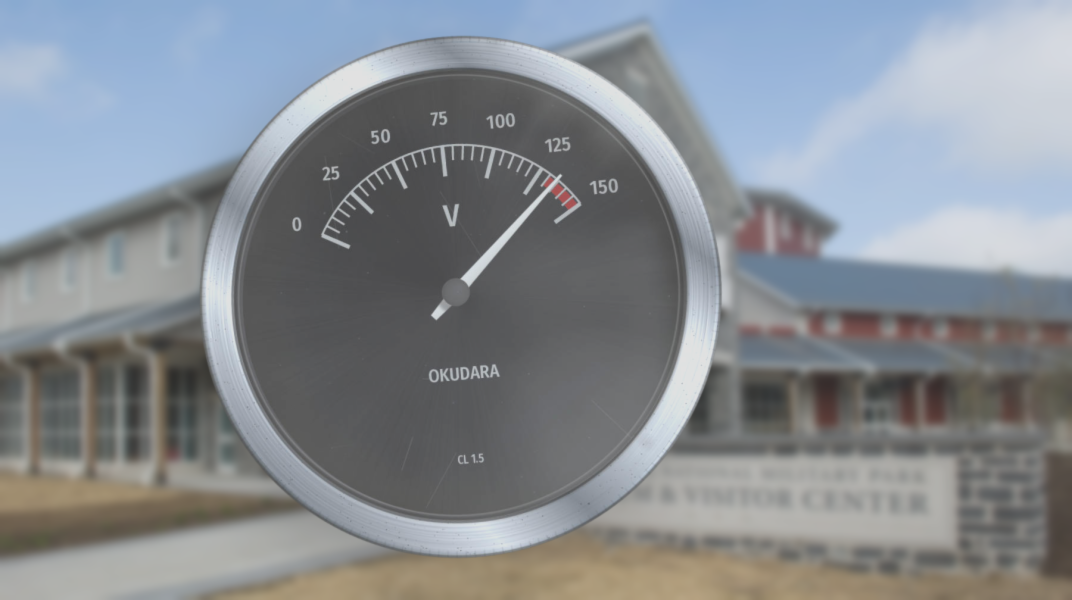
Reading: V 135
